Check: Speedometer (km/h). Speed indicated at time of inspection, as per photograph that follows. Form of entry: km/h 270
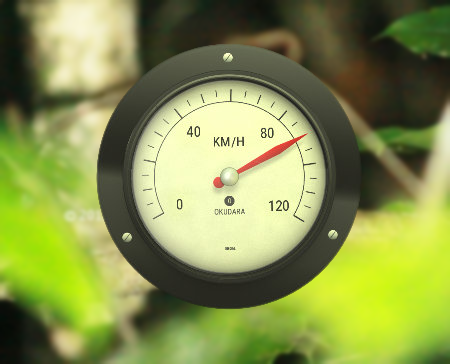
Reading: km/h 90
